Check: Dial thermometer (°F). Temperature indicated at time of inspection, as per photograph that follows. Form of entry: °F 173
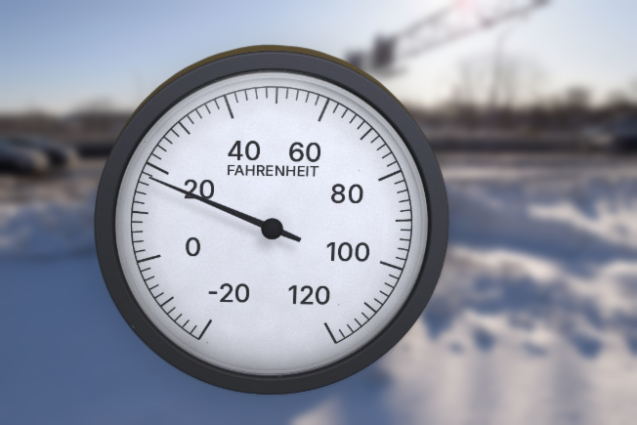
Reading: °F 18
